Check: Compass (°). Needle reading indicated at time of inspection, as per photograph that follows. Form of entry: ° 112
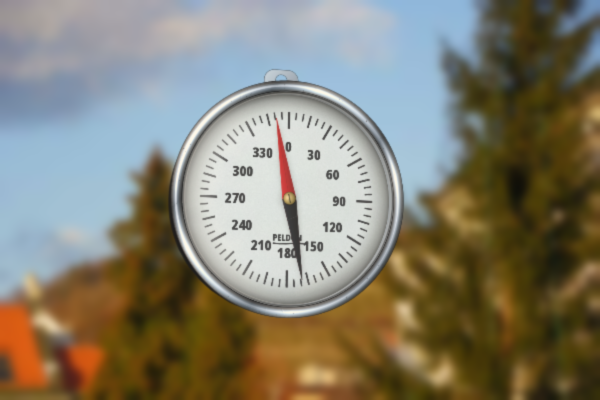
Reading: ° 350
